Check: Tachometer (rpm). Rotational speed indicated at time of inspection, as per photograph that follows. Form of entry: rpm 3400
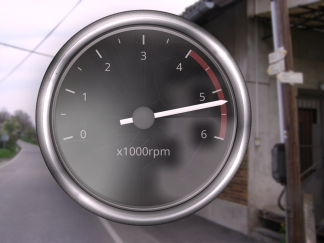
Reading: rpm 5250
